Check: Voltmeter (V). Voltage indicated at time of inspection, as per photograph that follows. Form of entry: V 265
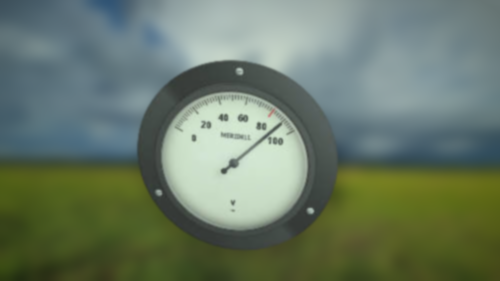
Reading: V 90
